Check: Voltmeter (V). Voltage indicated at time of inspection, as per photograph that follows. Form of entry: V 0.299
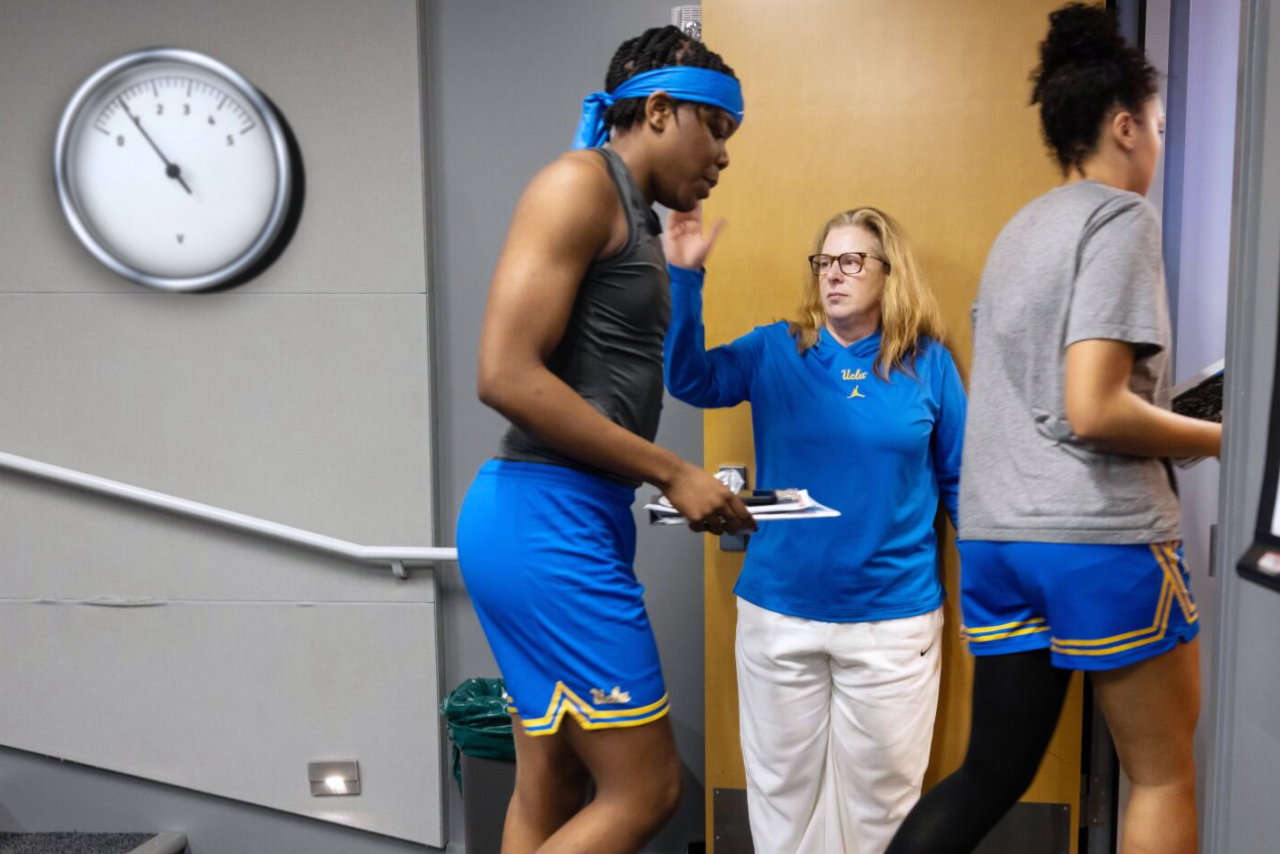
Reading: V 1
